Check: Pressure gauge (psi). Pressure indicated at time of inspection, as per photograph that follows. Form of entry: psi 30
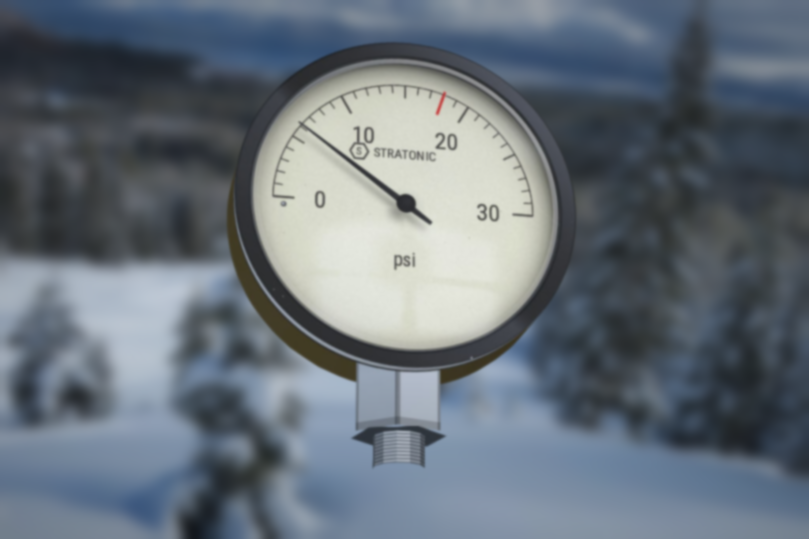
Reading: psi 6
